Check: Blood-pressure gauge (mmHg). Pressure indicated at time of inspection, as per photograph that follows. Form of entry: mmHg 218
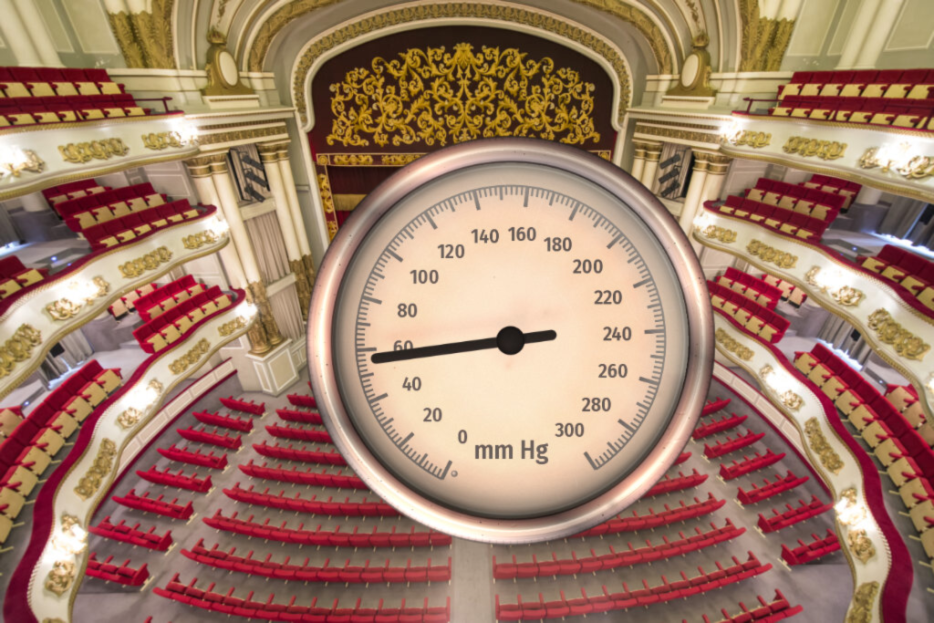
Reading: mmHg 56
